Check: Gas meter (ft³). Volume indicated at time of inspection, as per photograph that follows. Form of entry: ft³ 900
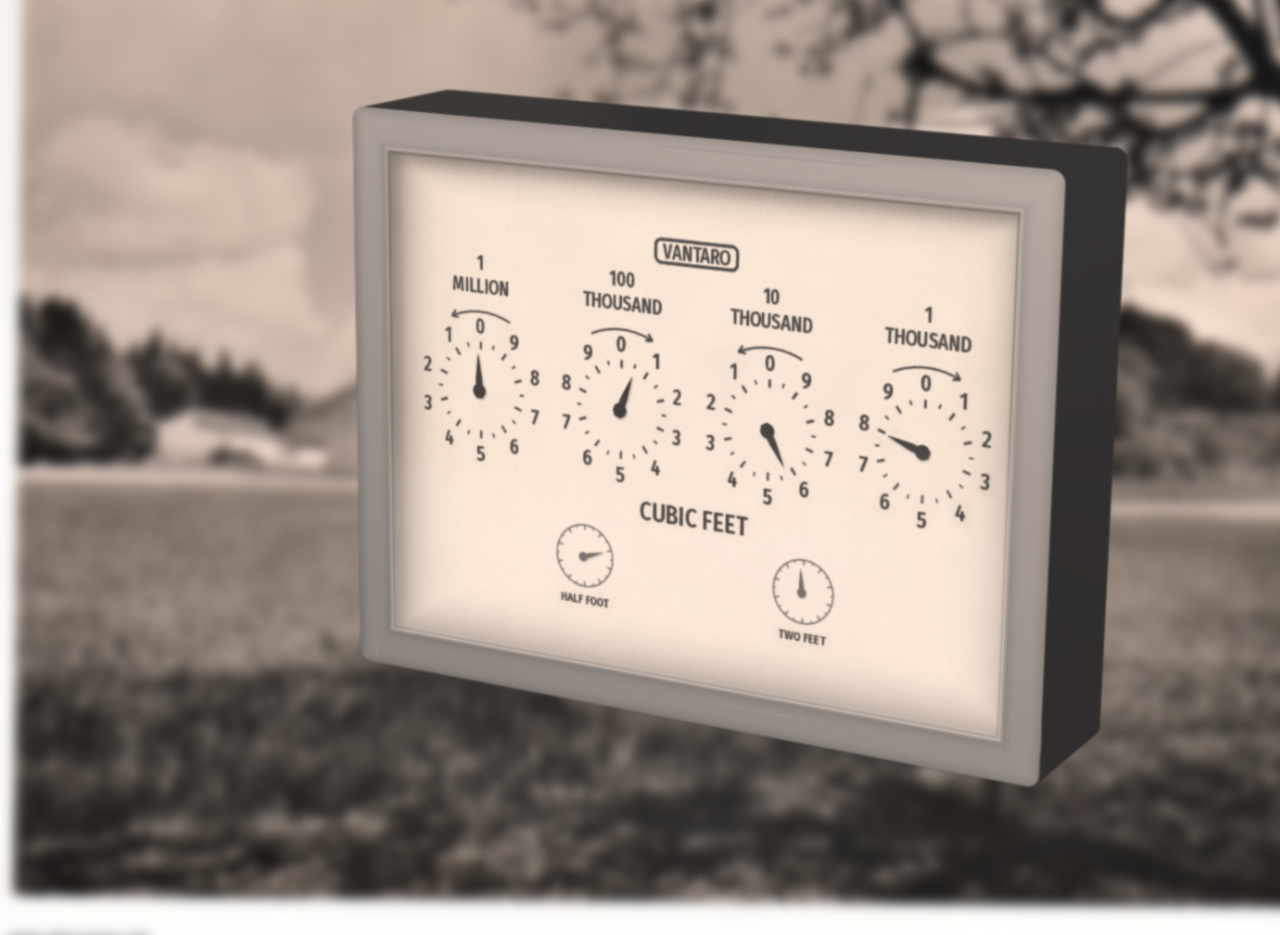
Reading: ft³ 5800
